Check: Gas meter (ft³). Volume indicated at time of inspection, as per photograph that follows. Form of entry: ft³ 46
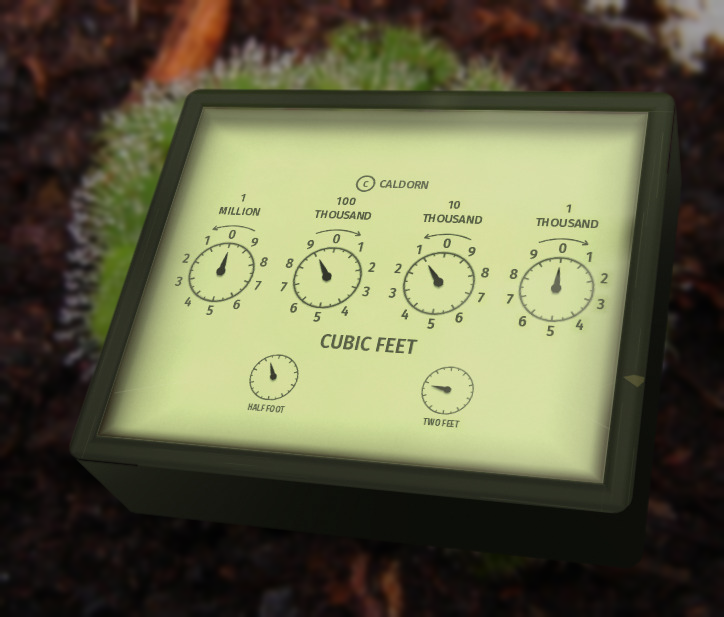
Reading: ft³ 991000
